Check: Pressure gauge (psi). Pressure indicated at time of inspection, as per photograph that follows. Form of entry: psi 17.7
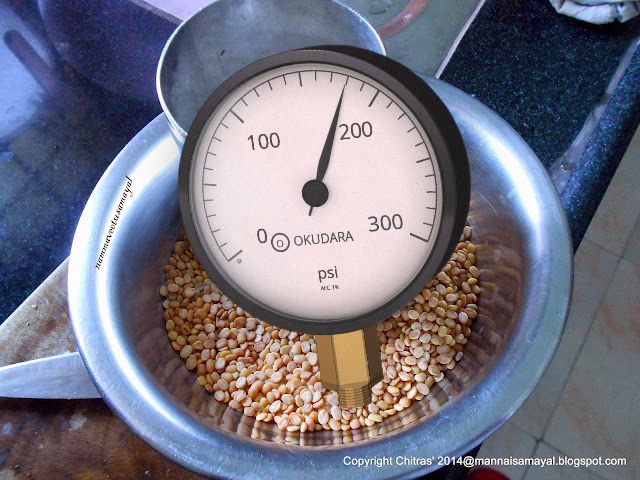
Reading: psi 180
